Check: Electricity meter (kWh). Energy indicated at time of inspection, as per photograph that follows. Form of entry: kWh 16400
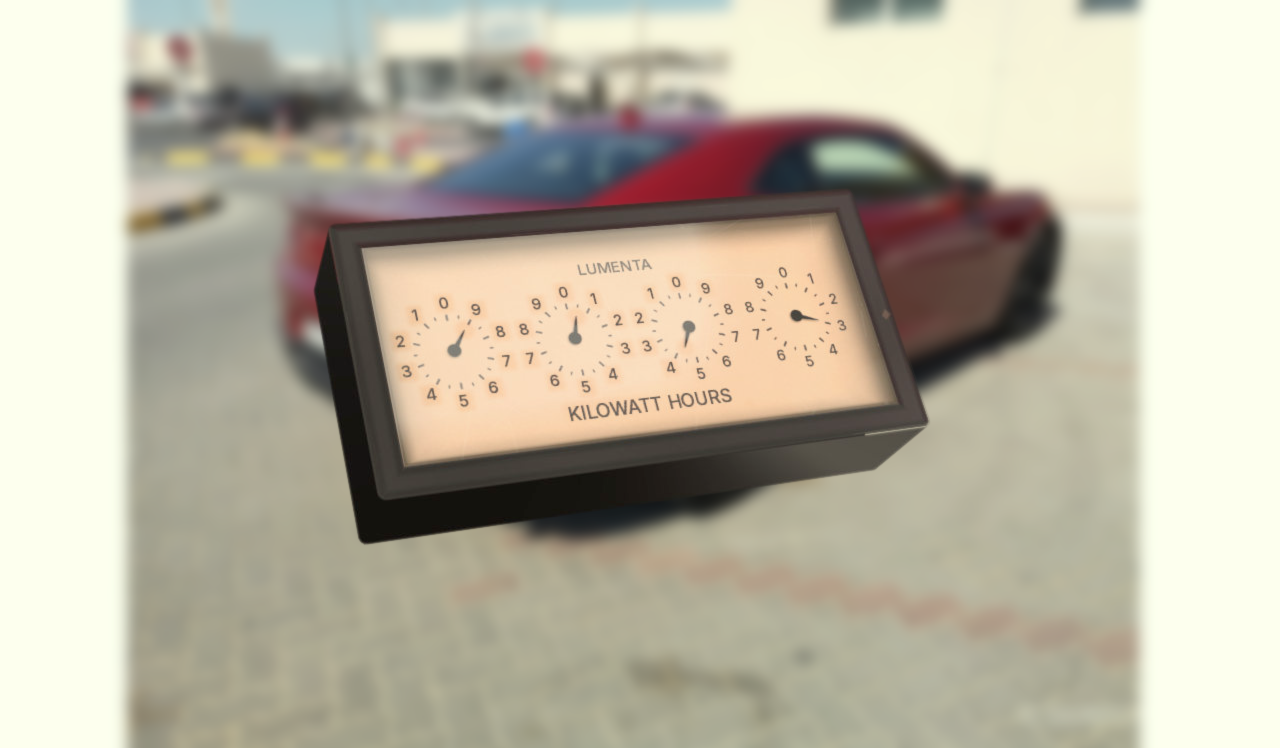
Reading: kWh 9043
